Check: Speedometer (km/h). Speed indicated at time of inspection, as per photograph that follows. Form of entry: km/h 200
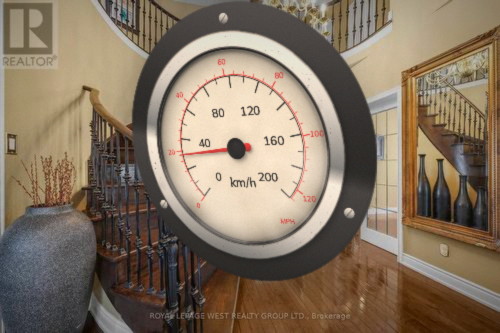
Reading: km/h 30
